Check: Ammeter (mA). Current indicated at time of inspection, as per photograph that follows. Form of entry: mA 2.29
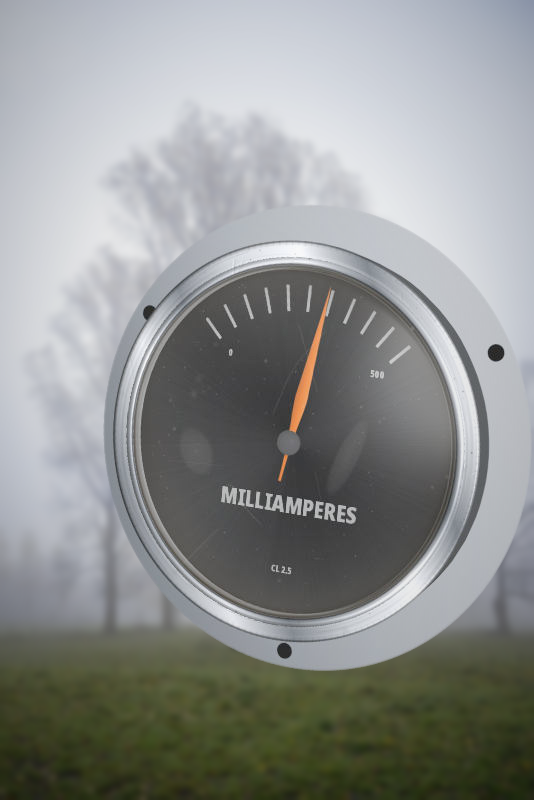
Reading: mA 300
